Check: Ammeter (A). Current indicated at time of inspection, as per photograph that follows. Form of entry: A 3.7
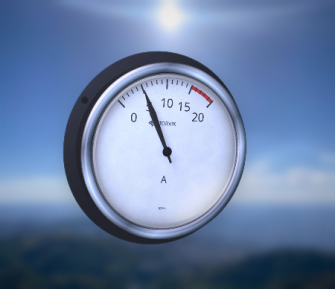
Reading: A 5
